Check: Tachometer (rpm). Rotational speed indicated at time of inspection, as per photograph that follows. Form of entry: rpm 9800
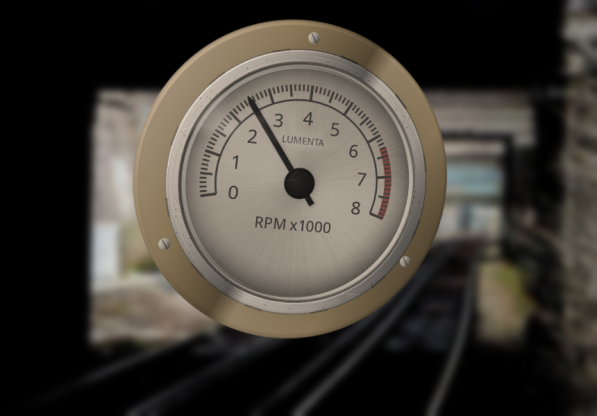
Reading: rpm 2500
